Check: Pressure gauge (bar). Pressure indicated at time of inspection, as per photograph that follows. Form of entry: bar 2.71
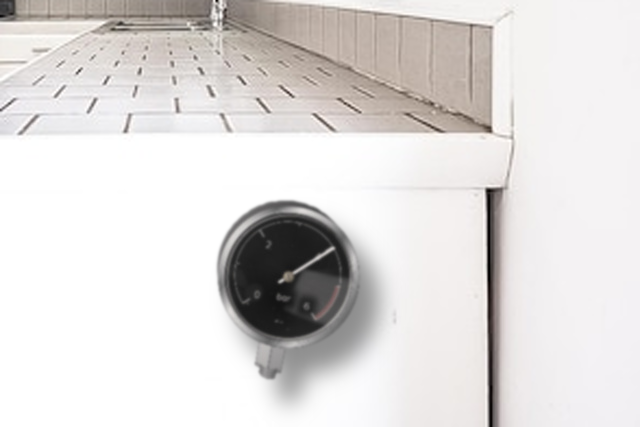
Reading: bar 4
